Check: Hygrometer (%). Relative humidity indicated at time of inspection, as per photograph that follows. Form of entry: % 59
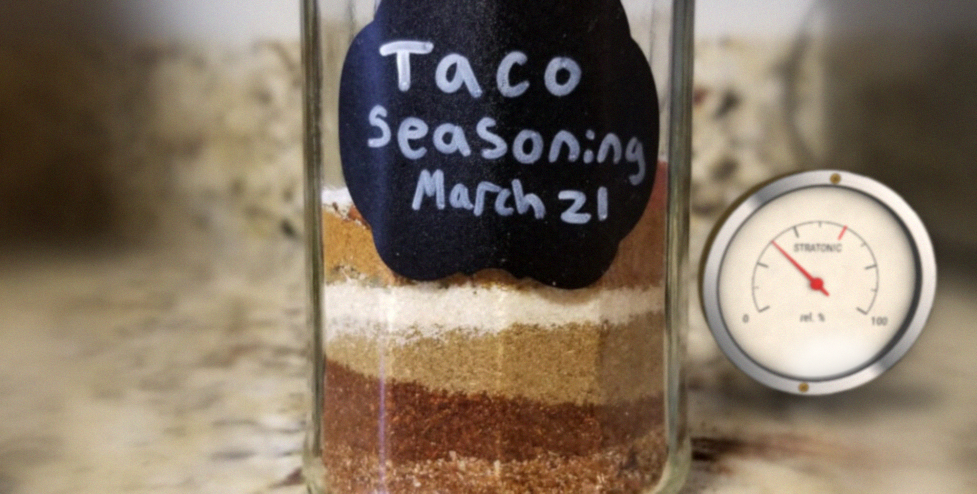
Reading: % 30
